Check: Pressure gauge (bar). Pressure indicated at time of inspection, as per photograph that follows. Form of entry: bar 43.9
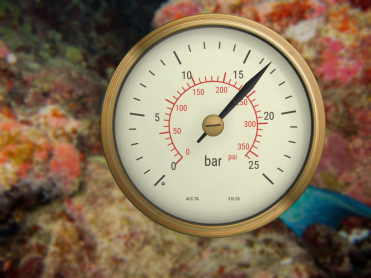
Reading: bar 16.5
